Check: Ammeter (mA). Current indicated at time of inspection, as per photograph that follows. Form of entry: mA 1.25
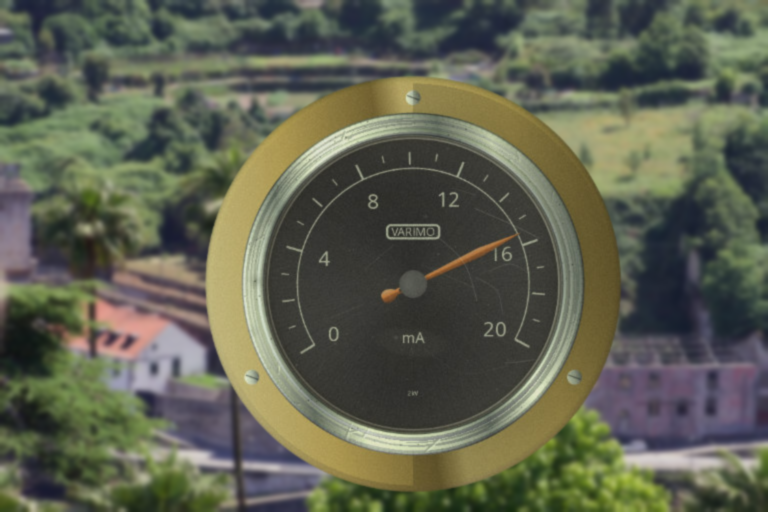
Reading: mA 15.5
